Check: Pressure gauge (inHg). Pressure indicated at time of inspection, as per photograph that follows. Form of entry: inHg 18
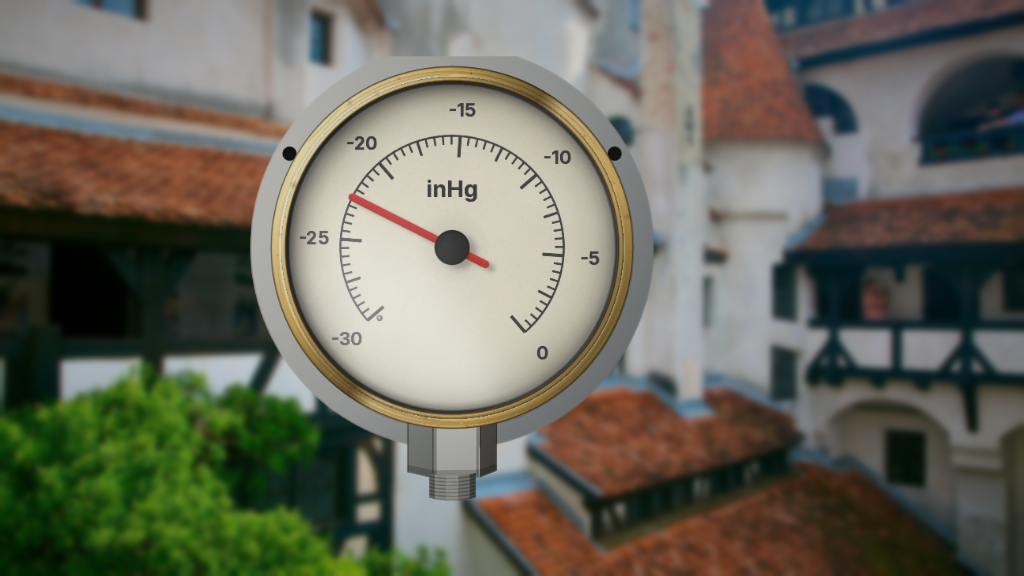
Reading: inHg -22.5
